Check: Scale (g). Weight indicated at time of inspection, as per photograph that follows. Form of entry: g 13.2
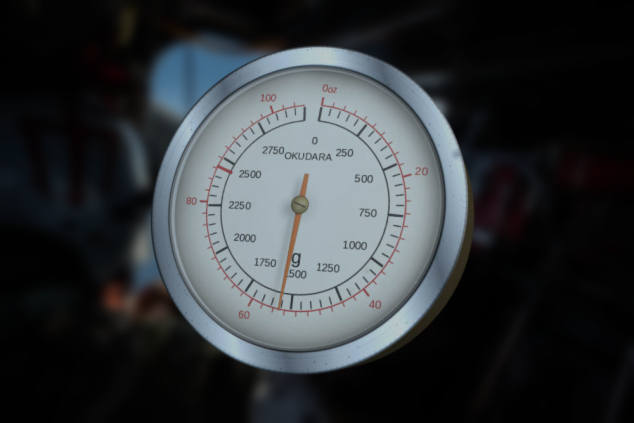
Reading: g 1550
